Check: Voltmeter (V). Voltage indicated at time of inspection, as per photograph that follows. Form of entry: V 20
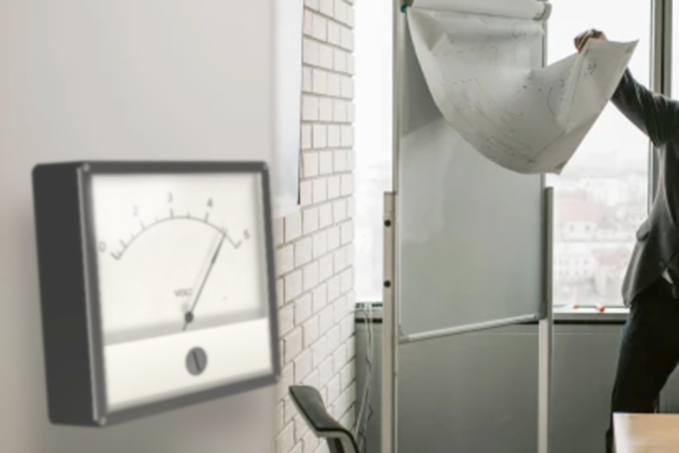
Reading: V 4.5
